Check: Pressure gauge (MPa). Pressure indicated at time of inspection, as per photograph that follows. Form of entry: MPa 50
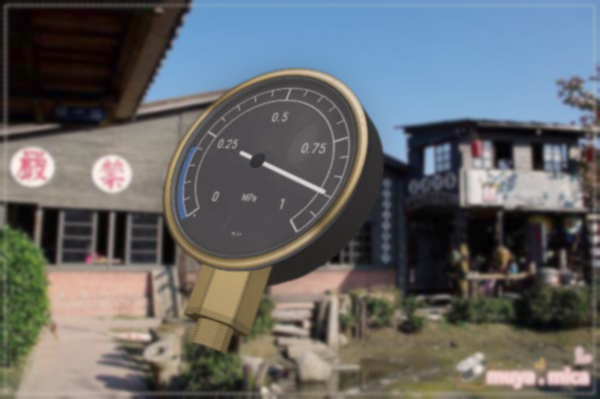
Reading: MPa 0.9
